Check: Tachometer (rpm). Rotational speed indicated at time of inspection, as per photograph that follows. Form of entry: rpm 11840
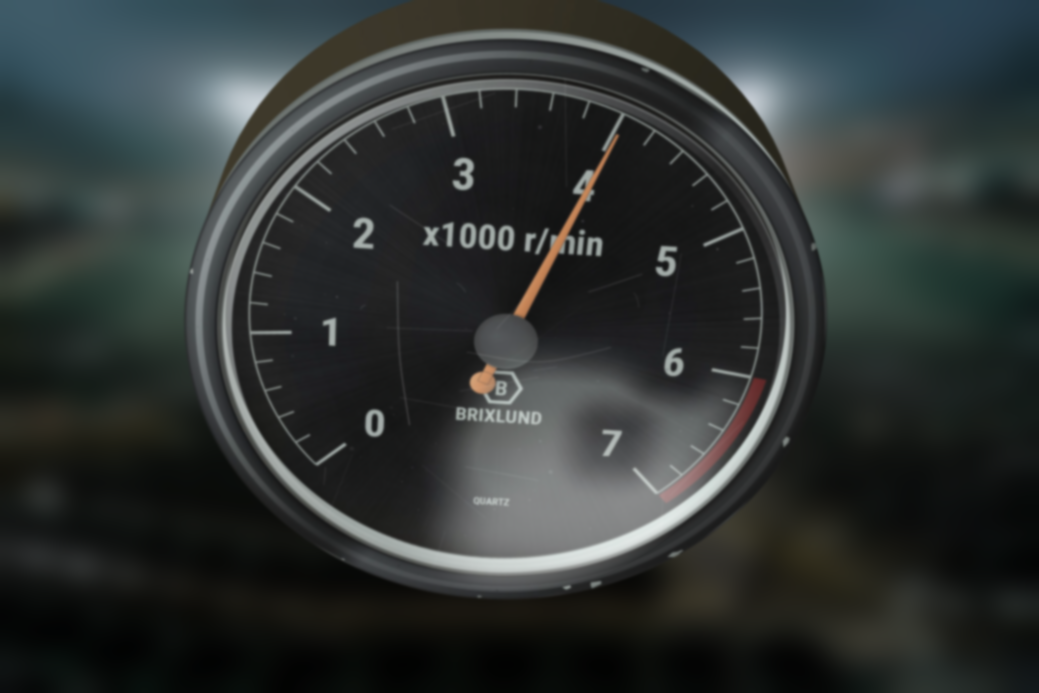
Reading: rpm 4000
